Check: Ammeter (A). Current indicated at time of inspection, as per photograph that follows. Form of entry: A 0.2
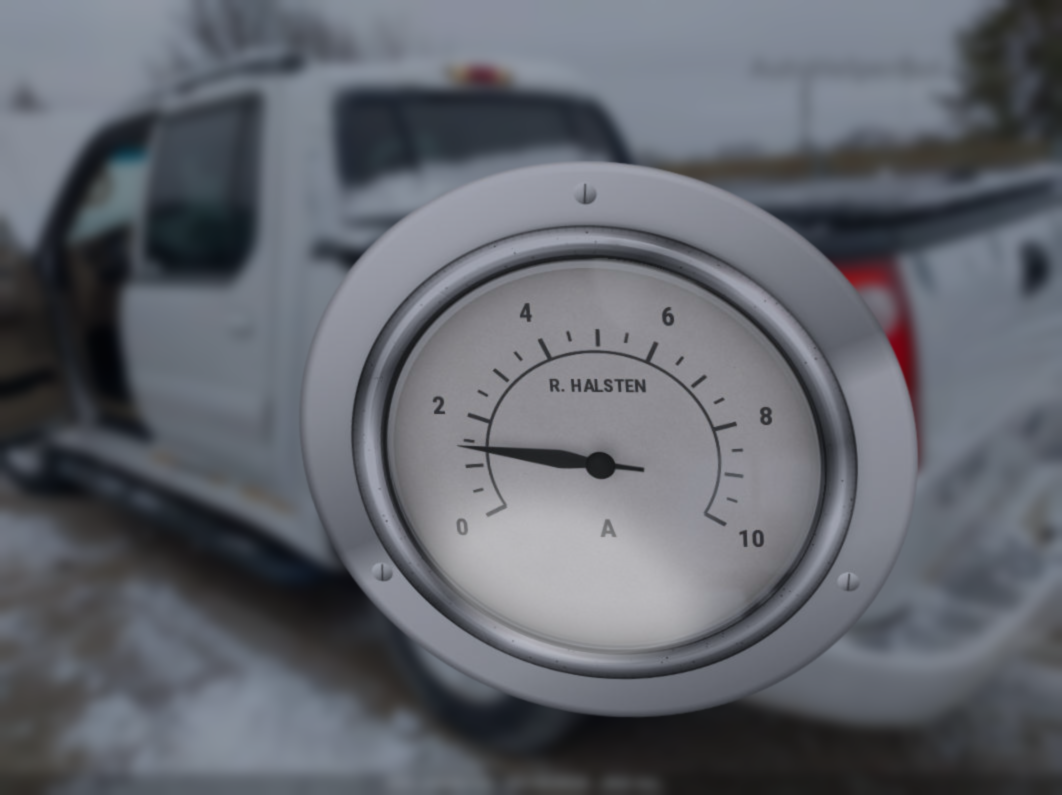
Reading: A 1.5
